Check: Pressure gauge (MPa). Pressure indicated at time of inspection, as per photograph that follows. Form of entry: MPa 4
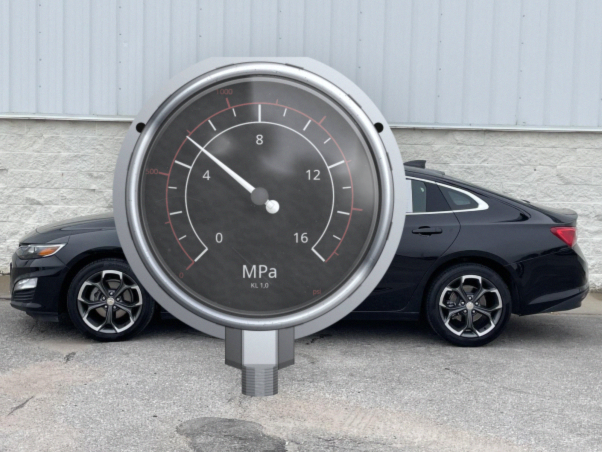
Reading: MPa 5
